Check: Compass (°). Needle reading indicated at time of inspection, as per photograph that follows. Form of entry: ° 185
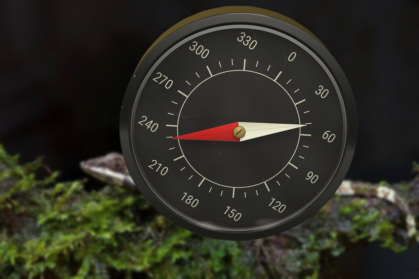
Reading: ° 230
